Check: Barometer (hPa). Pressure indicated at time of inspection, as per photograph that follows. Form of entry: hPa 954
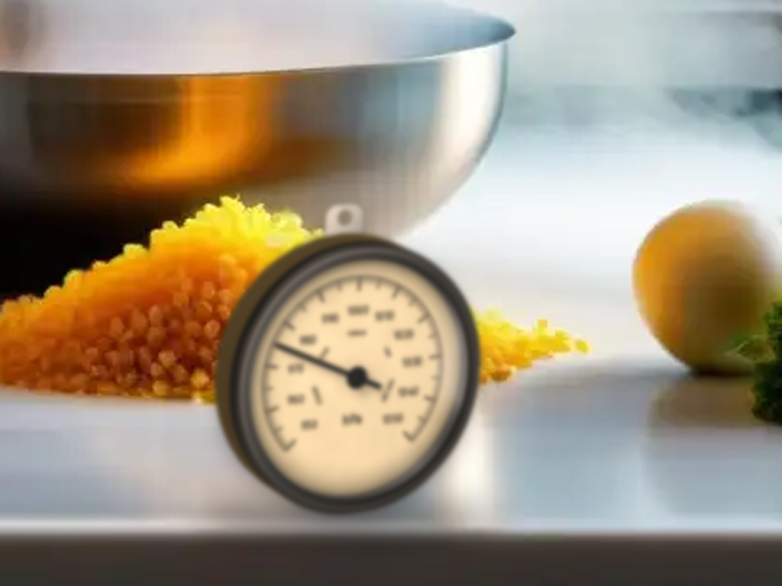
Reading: hPa 975
